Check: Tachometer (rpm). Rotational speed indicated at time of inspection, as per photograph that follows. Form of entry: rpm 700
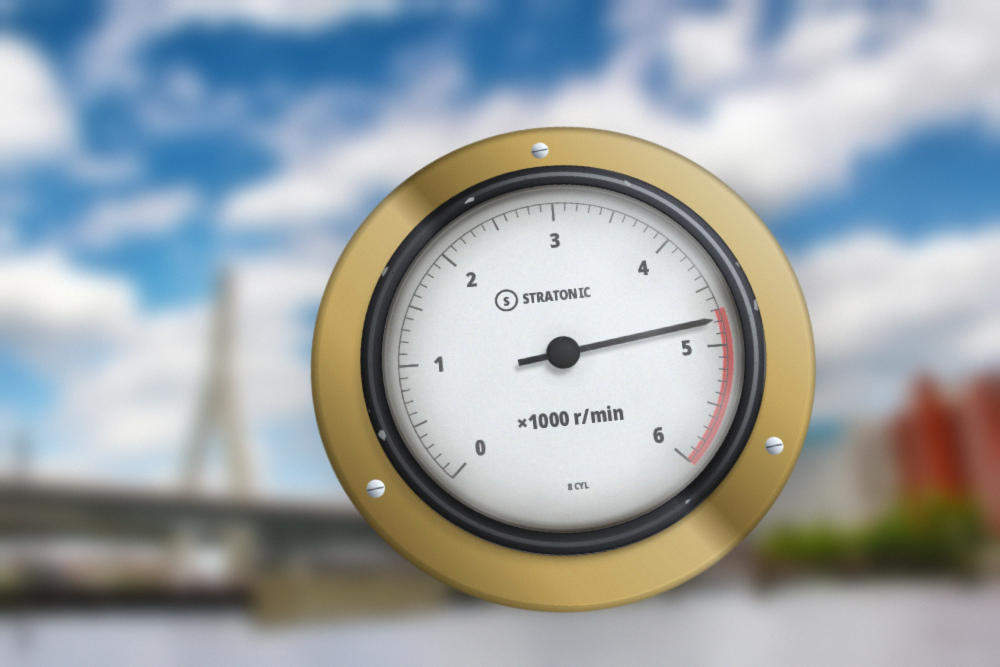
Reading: rpm 4800
